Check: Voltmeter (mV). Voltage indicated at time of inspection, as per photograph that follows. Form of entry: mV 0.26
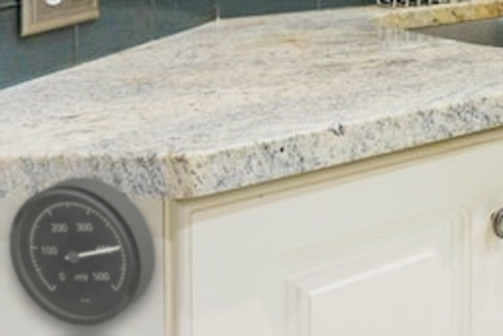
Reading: mV 400
